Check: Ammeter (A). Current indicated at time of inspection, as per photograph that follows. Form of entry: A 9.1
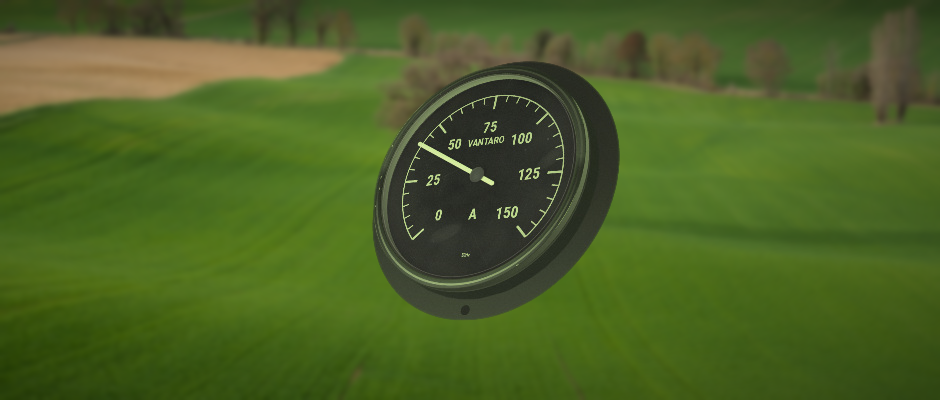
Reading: A 40
